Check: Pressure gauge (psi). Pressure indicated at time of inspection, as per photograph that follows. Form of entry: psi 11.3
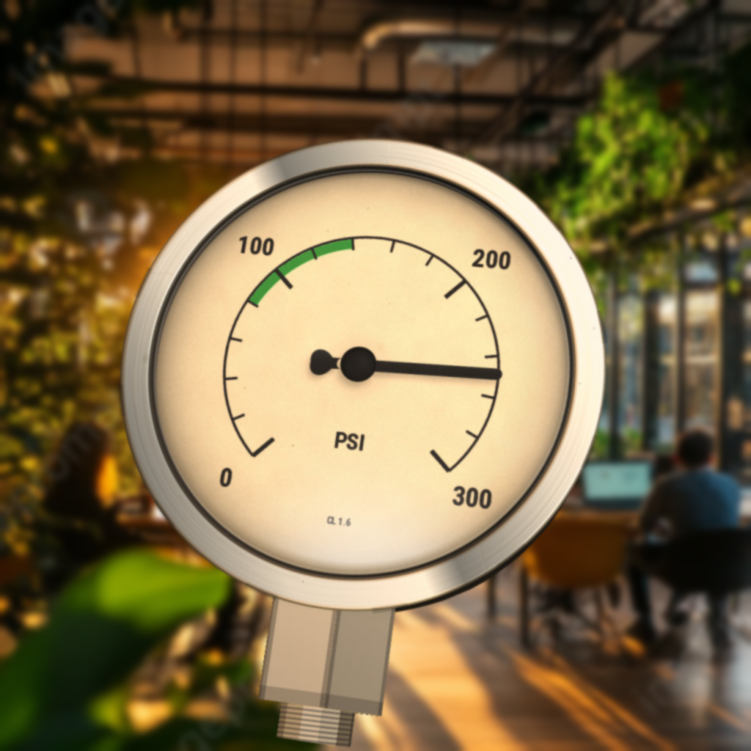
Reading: psi 250
